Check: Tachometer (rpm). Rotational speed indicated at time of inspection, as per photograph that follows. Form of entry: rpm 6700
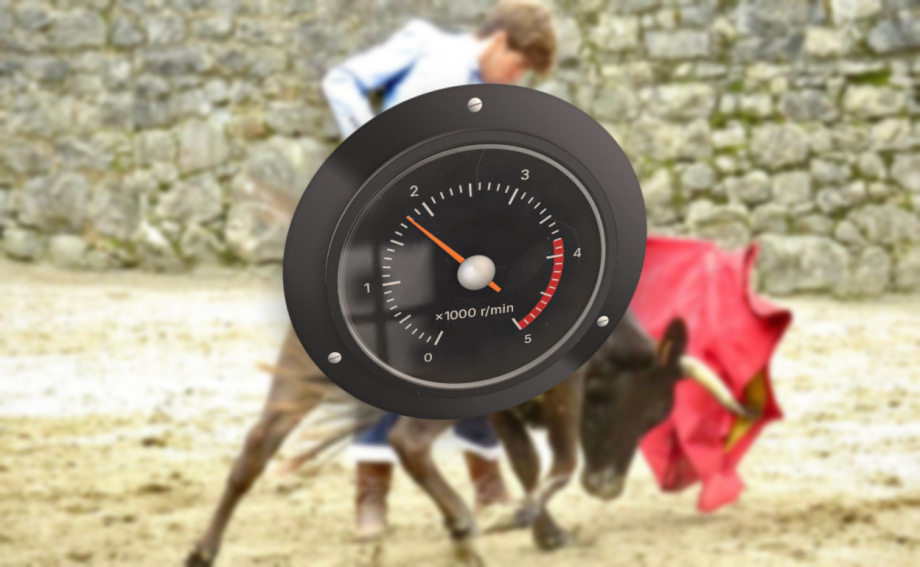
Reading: rpm 1800
